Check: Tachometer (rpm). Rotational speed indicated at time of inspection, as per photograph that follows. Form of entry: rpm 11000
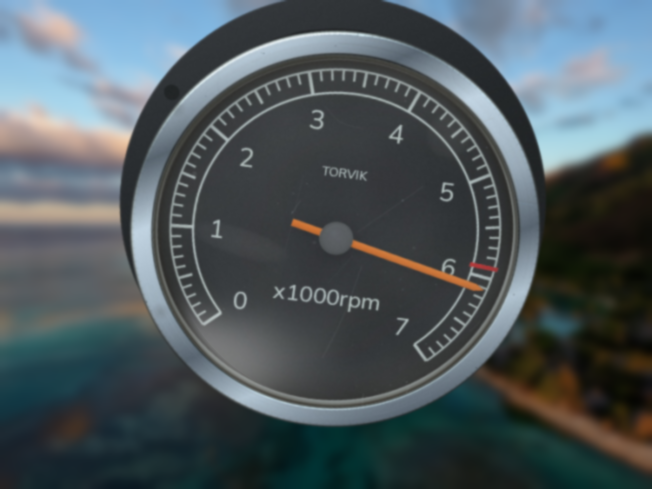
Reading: rpm 6100
